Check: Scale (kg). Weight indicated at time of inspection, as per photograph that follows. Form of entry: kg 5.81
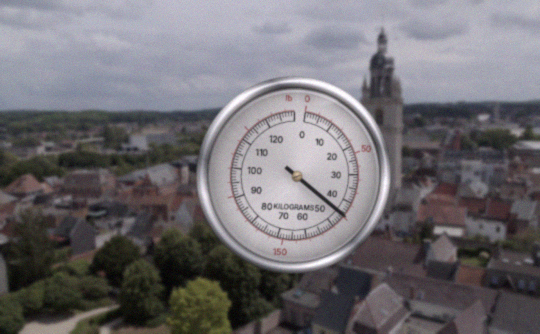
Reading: kg 45
